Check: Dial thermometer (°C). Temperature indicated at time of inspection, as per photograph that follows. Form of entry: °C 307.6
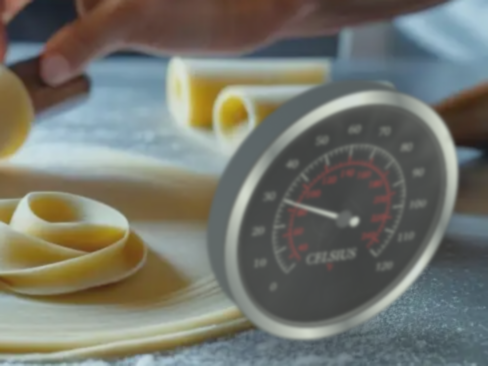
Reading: °C 30
